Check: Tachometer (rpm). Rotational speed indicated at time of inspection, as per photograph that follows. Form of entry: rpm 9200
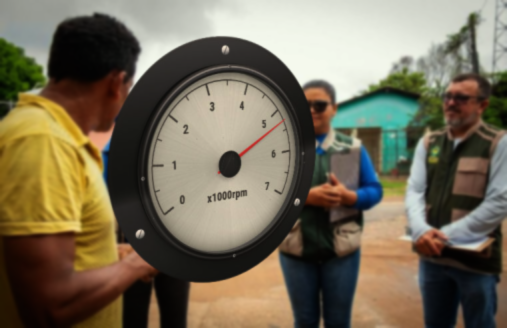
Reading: rpm 5250
